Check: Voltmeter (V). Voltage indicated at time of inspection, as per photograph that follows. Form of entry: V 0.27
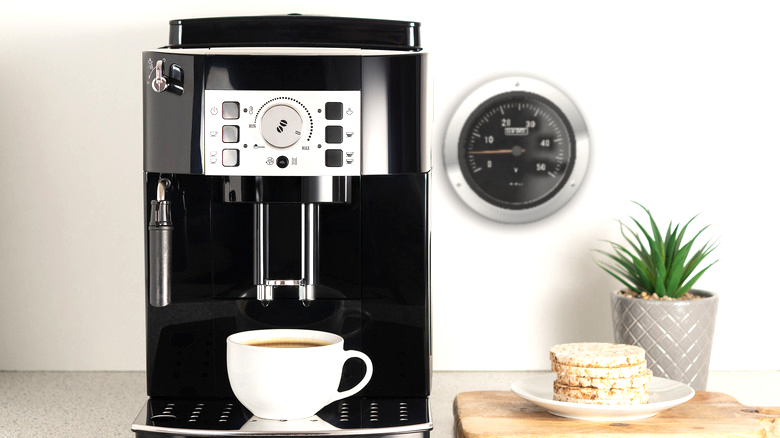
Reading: V 5
